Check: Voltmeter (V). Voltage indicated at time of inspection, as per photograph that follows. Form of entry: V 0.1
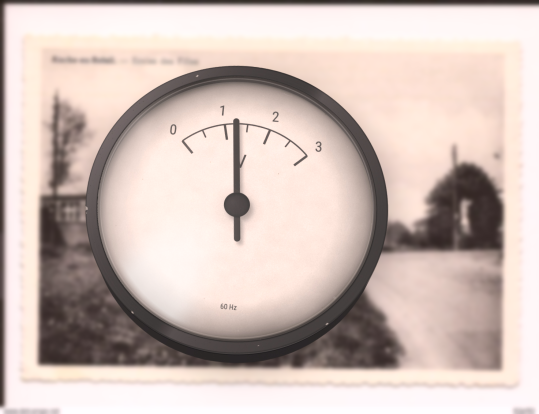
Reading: V 1.25
